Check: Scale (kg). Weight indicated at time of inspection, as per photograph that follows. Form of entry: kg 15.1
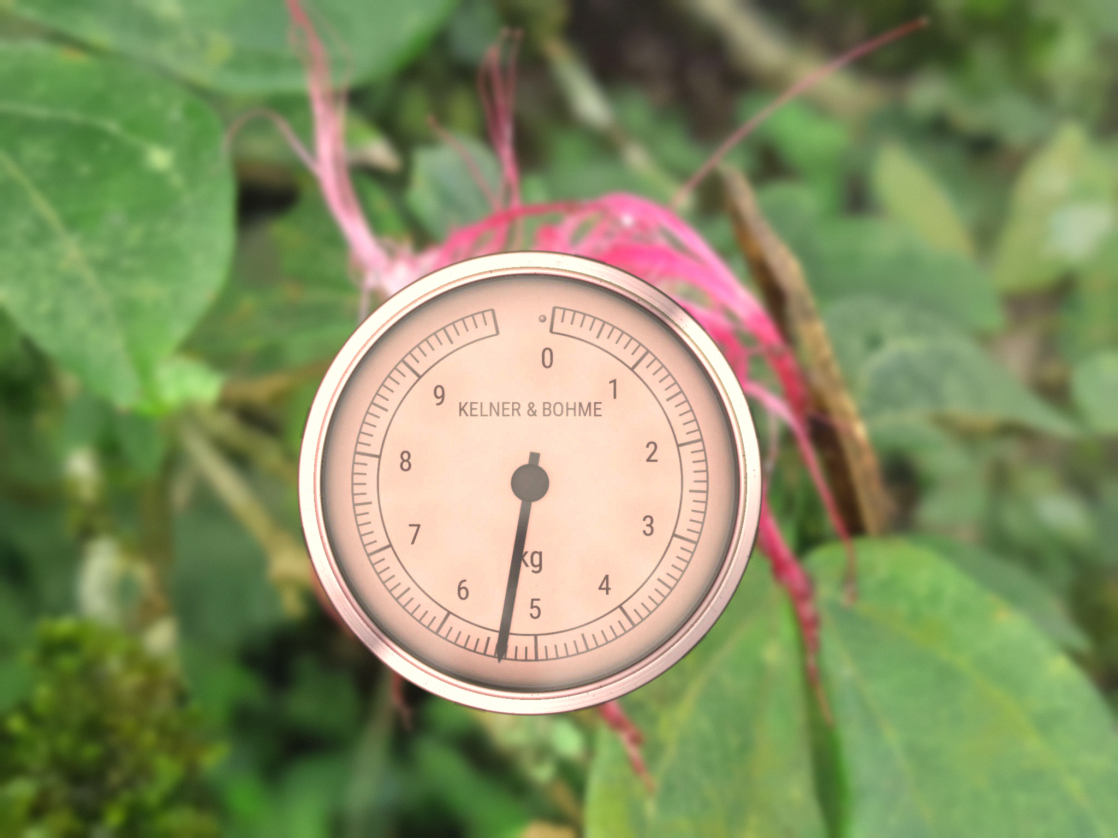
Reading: kg 5.35
